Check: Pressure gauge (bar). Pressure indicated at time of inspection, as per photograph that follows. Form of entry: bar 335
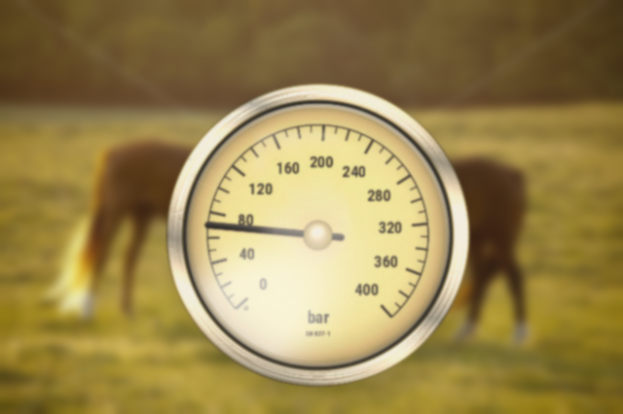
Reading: bar 70
